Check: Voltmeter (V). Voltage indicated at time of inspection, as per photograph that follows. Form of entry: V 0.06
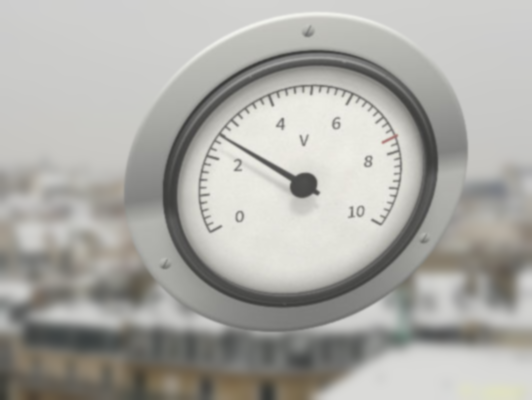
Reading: V 2.6
